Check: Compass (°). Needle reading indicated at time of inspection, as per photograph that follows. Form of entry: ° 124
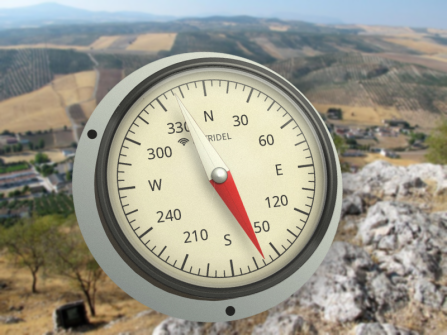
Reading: ° 160
